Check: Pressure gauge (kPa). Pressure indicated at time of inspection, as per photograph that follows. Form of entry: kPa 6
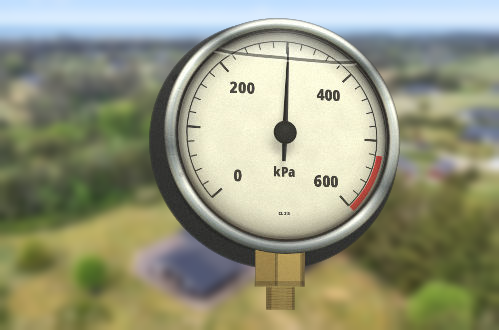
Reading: kPa 300
